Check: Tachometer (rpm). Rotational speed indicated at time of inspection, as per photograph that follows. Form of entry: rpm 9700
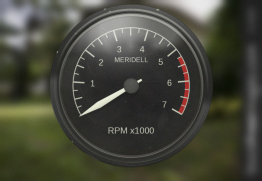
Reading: rpm 0
